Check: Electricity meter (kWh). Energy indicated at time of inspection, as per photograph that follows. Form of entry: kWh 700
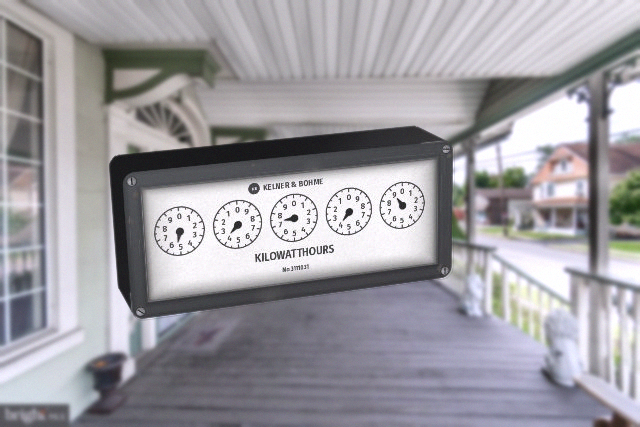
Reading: kWh 53739
